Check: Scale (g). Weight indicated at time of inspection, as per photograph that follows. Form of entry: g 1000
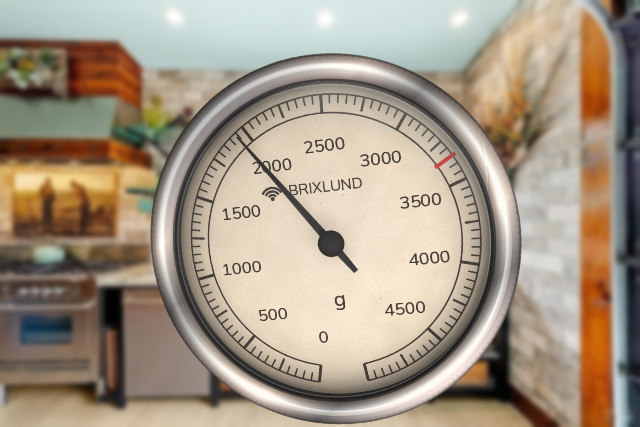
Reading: g 1950
